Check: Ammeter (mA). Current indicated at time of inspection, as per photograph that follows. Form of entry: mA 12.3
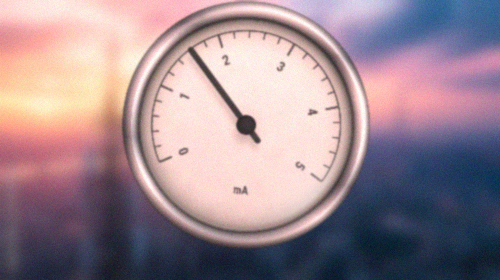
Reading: mA 1.6
